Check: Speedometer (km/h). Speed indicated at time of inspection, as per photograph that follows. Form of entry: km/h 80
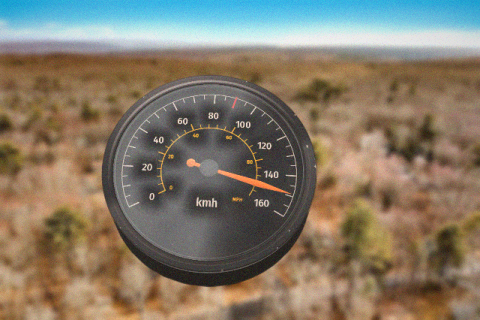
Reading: km/h 150
